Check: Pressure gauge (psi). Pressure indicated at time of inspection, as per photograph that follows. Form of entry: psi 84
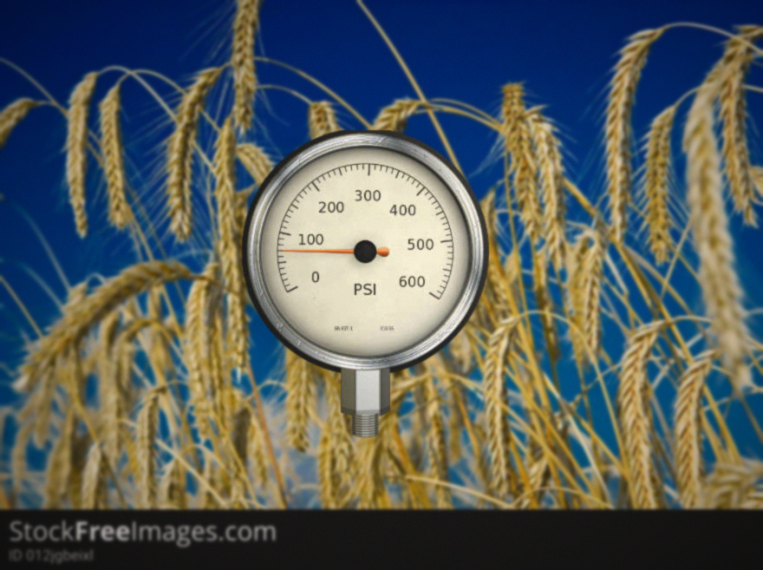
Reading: psi 70
